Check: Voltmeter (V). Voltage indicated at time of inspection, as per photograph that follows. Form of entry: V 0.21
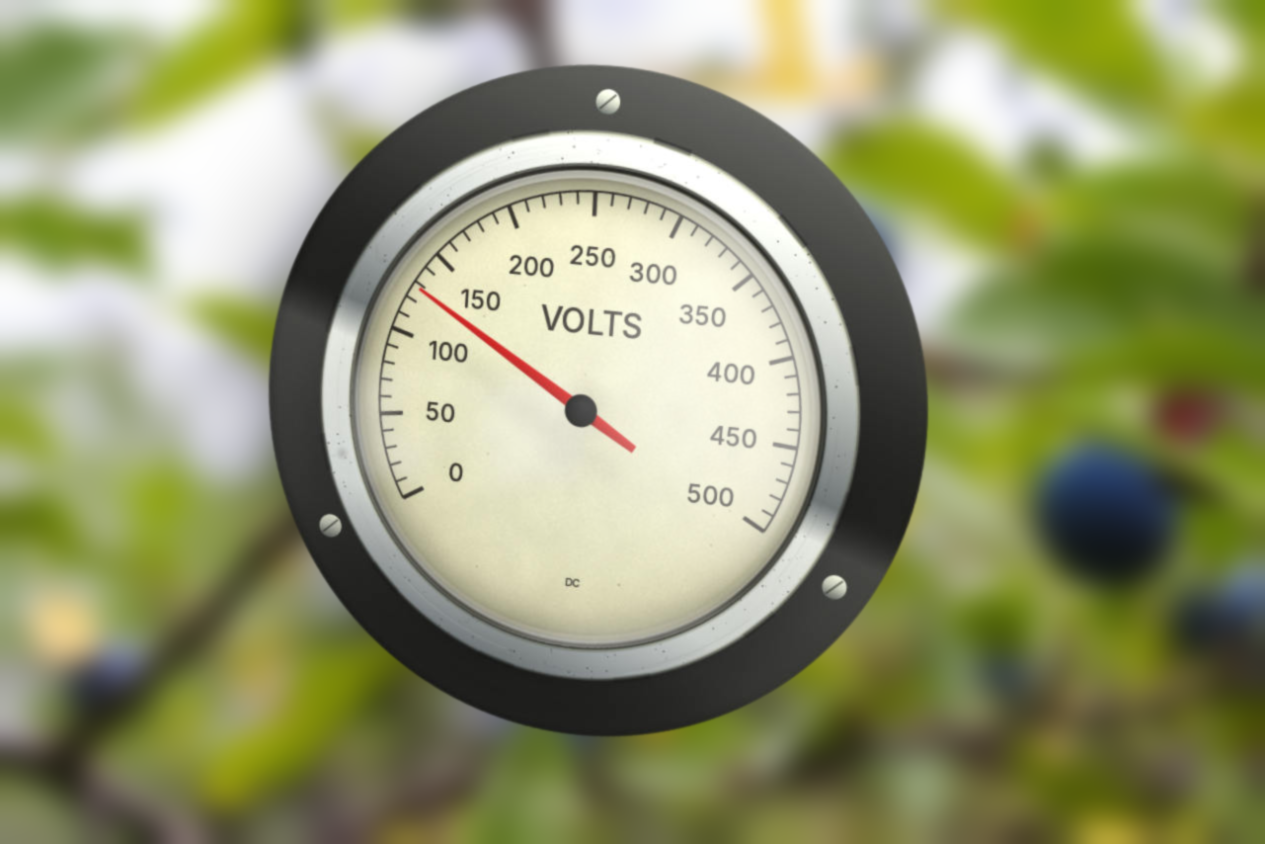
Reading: V 130
